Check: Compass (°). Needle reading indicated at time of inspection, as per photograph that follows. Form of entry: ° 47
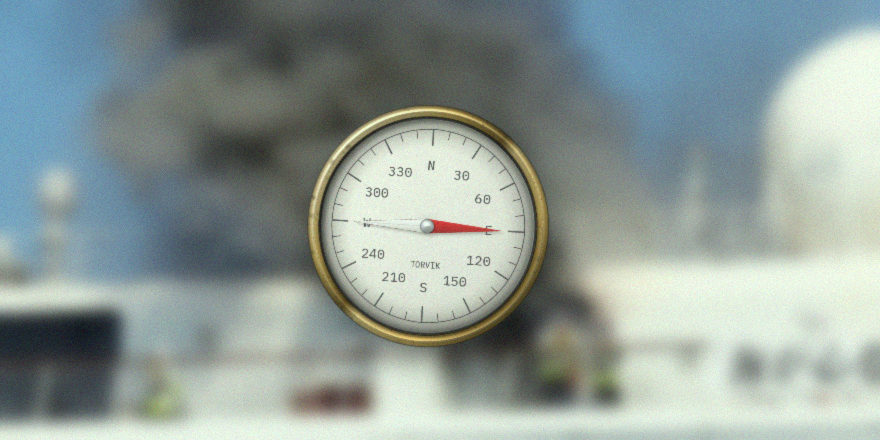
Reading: ° 90
